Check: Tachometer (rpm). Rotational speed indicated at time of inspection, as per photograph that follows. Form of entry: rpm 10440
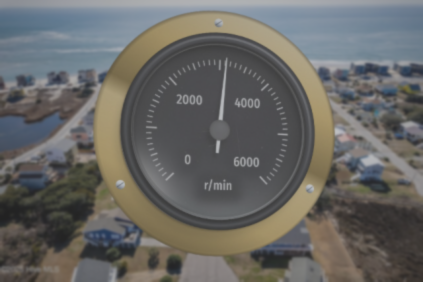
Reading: rpm 3100
